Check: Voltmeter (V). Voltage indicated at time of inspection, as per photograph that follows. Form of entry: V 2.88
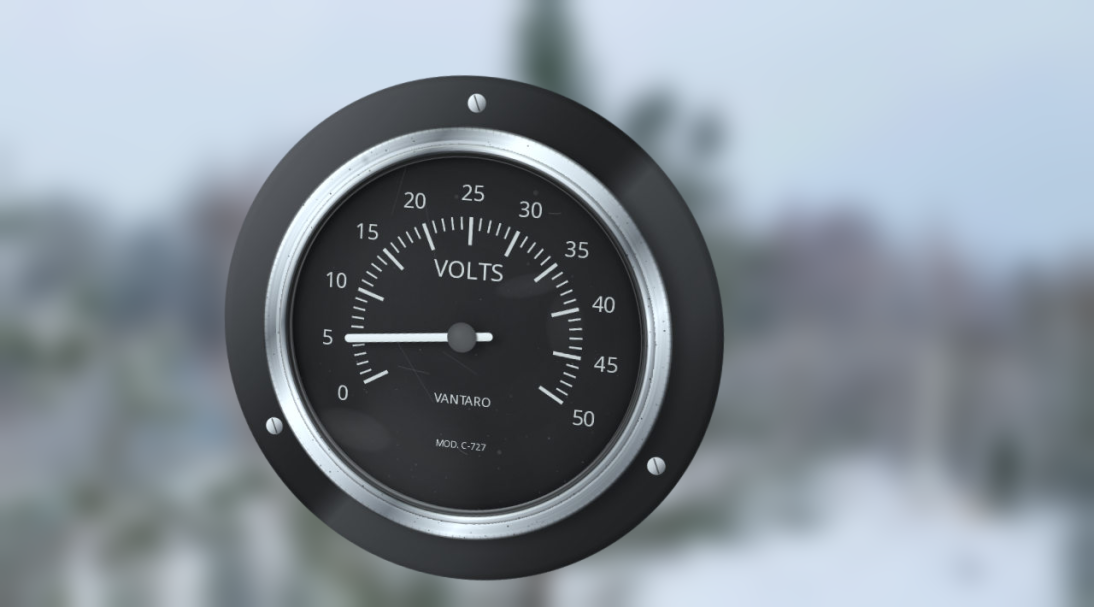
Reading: V 5
